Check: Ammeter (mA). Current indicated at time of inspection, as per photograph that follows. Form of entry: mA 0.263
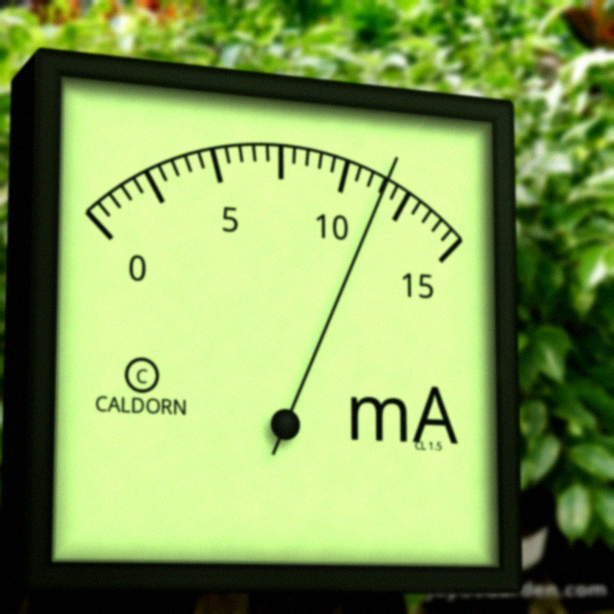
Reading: mA 11.5
